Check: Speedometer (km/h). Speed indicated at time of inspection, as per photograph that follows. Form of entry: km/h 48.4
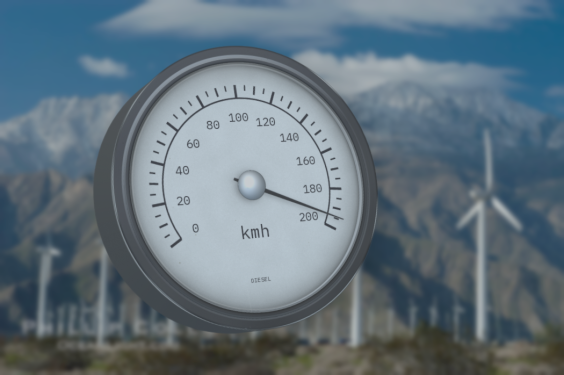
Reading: km/h 195
